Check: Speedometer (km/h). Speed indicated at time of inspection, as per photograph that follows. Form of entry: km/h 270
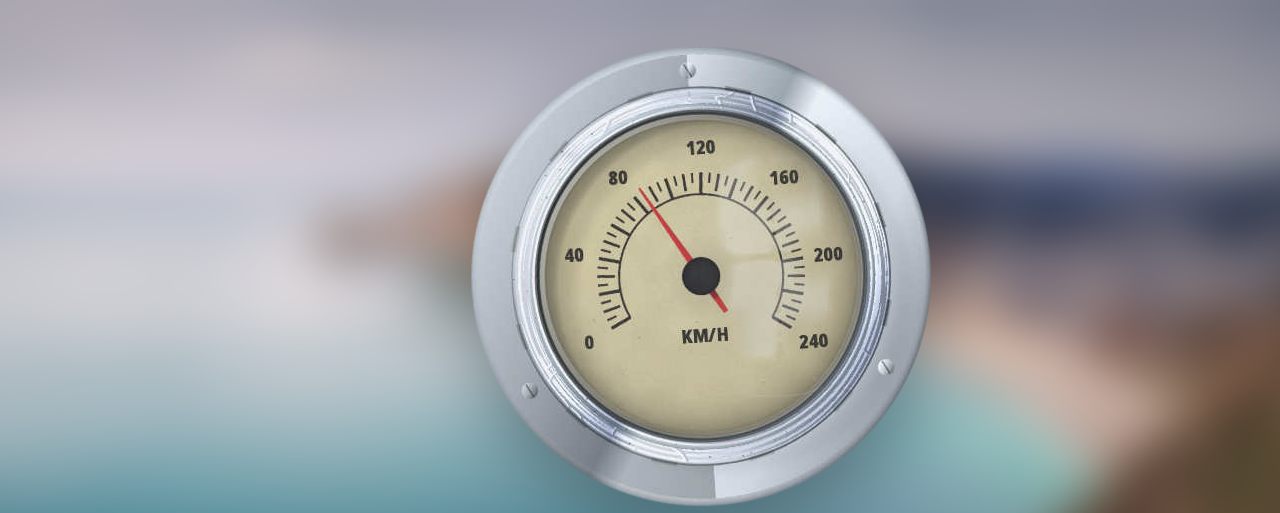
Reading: km/h 85
